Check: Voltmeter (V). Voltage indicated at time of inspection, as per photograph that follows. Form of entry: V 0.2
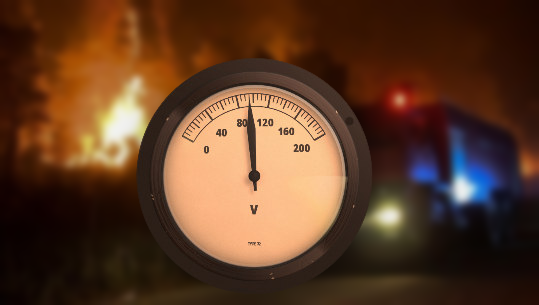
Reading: V 95
